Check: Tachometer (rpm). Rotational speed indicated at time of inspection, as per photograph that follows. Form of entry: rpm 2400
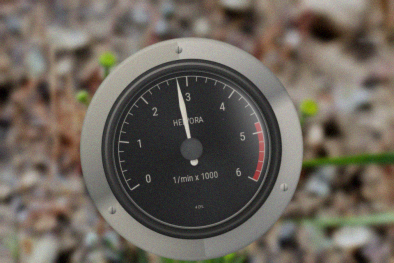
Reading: rpm 2800
